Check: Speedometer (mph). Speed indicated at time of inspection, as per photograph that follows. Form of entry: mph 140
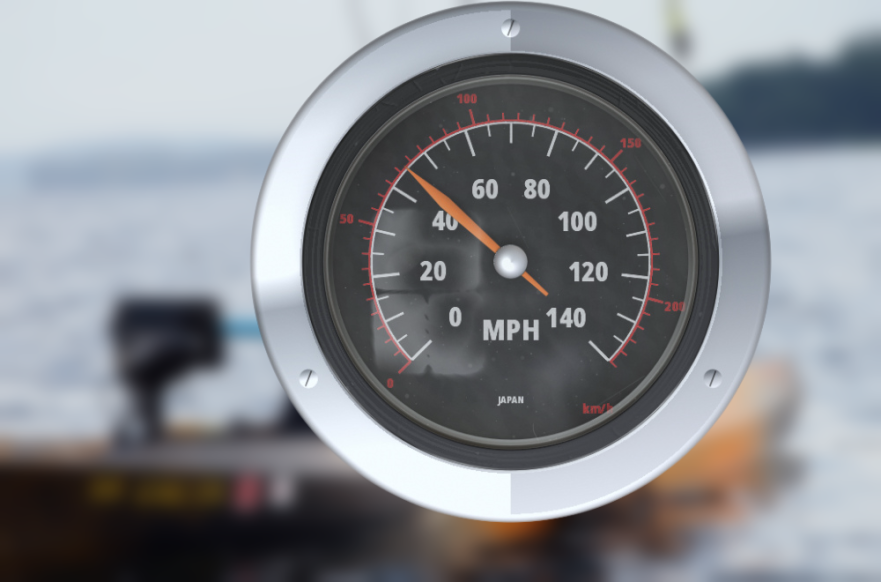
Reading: mph 45
